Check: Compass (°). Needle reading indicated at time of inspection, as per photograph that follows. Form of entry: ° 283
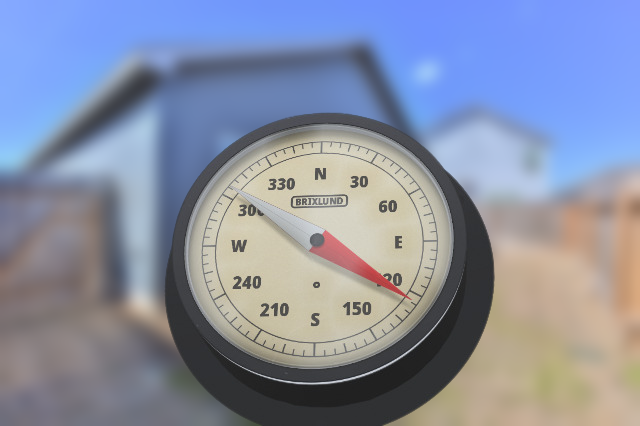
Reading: ° 125
